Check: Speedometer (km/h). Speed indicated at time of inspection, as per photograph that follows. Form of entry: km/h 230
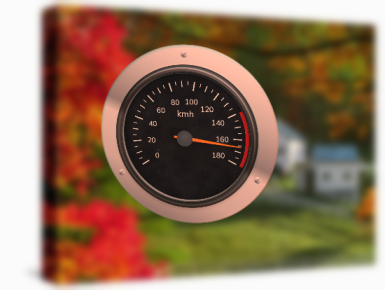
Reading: km/h 165
